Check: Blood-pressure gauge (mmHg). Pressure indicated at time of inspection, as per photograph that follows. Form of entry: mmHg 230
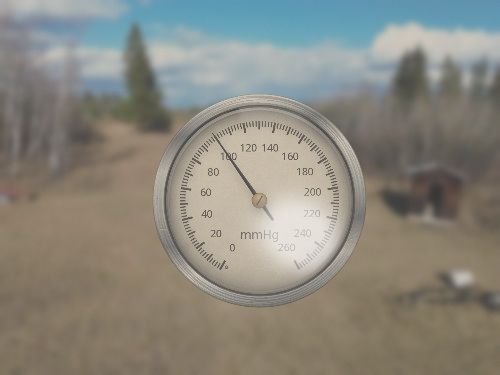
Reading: mmHg 100
